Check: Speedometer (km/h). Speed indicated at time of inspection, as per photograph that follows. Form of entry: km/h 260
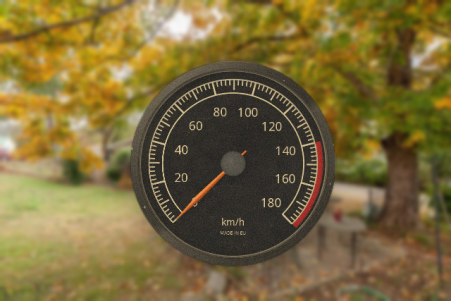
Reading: km/h 0
